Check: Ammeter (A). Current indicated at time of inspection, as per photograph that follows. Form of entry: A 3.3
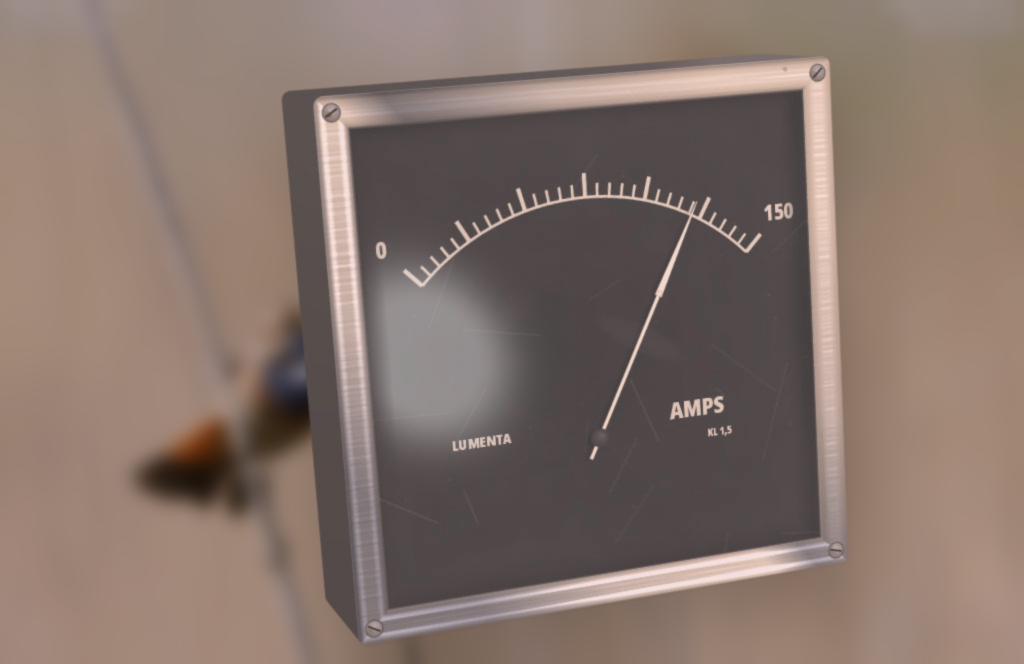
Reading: A 120
